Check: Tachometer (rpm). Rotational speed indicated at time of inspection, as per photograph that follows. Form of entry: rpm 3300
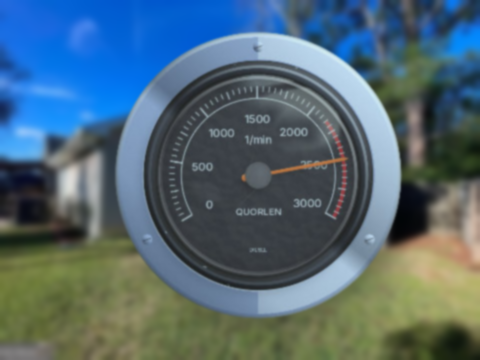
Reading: rpm 2500
